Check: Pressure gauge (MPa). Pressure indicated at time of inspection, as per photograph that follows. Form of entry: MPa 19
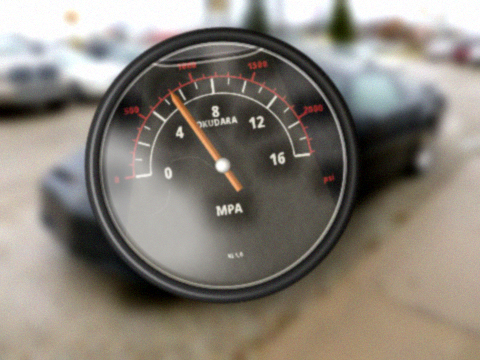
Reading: MPa 5.5
